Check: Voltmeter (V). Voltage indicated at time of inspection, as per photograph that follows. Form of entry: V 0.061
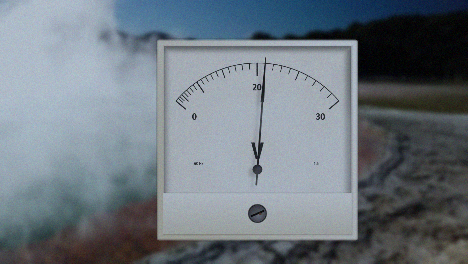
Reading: V 21
